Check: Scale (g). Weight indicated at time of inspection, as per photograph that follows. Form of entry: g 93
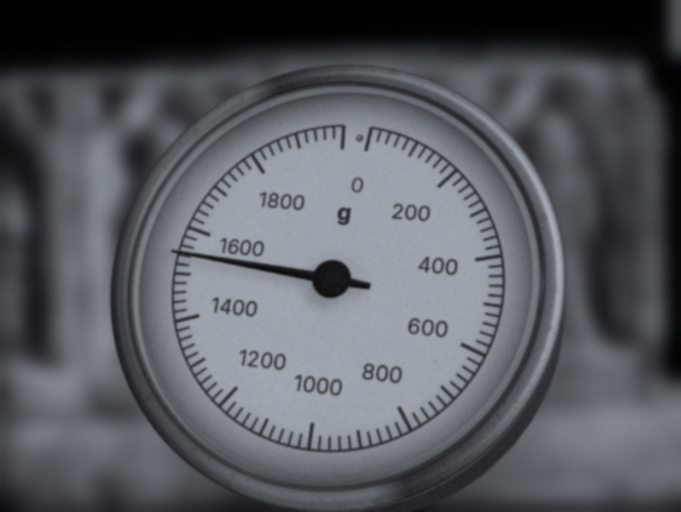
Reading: g 1540
